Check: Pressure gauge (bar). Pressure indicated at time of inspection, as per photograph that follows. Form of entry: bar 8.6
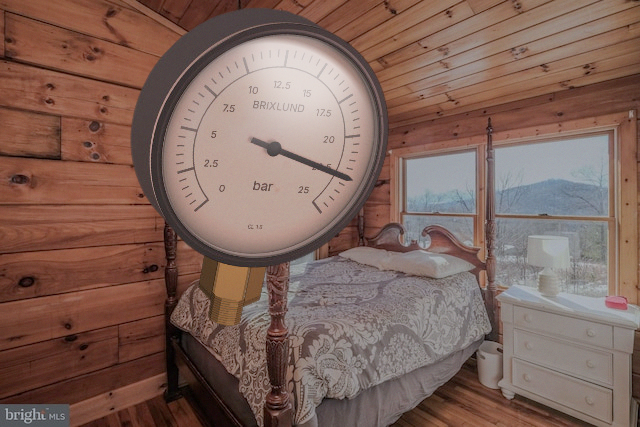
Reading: bar 22.5
